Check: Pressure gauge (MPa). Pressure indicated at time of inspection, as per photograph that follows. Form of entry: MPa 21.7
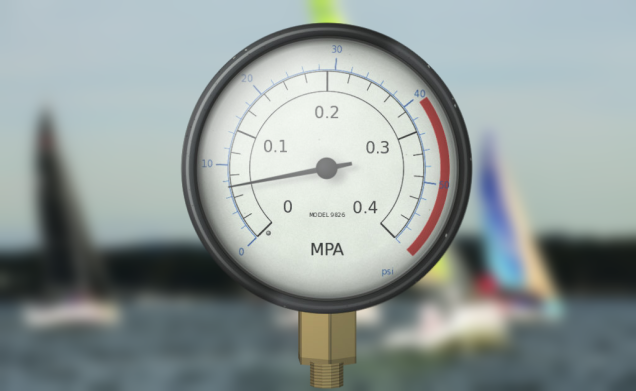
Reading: MPa 0.05
